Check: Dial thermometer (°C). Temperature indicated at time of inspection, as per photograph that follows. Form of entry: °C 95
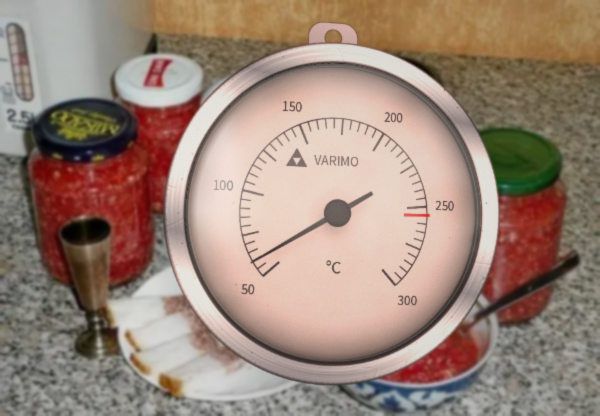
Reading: °C 60
